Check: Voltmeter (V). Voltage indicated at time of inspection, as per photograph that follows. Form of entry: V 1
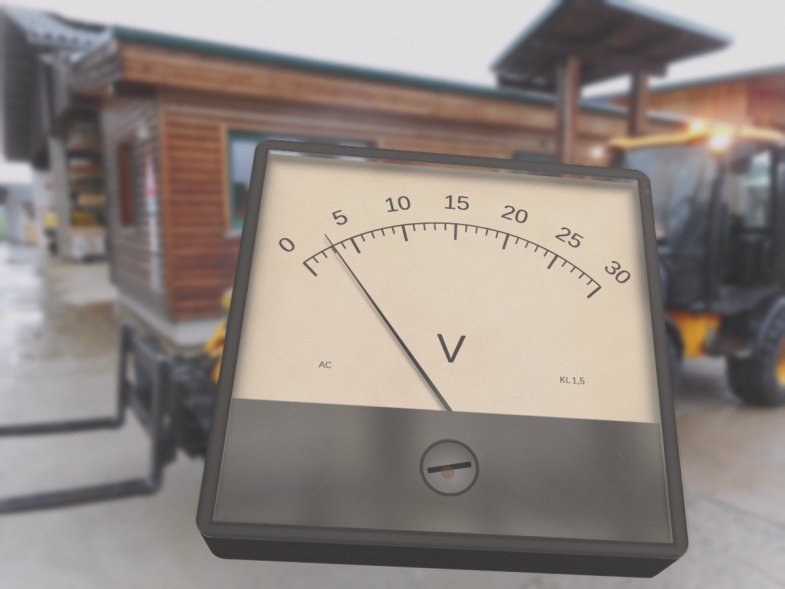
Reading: V 3
